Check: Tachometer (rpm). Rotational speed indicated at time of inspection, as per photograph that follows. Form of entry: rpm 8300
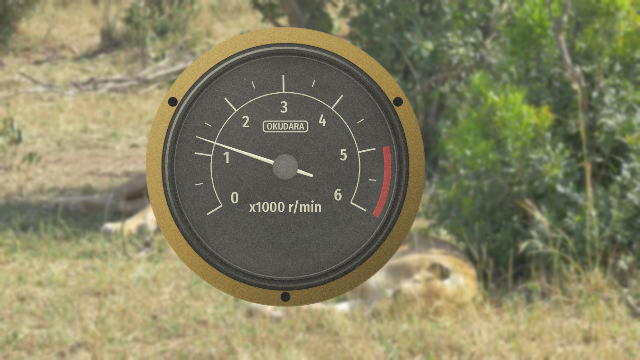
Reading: rpm 1250
